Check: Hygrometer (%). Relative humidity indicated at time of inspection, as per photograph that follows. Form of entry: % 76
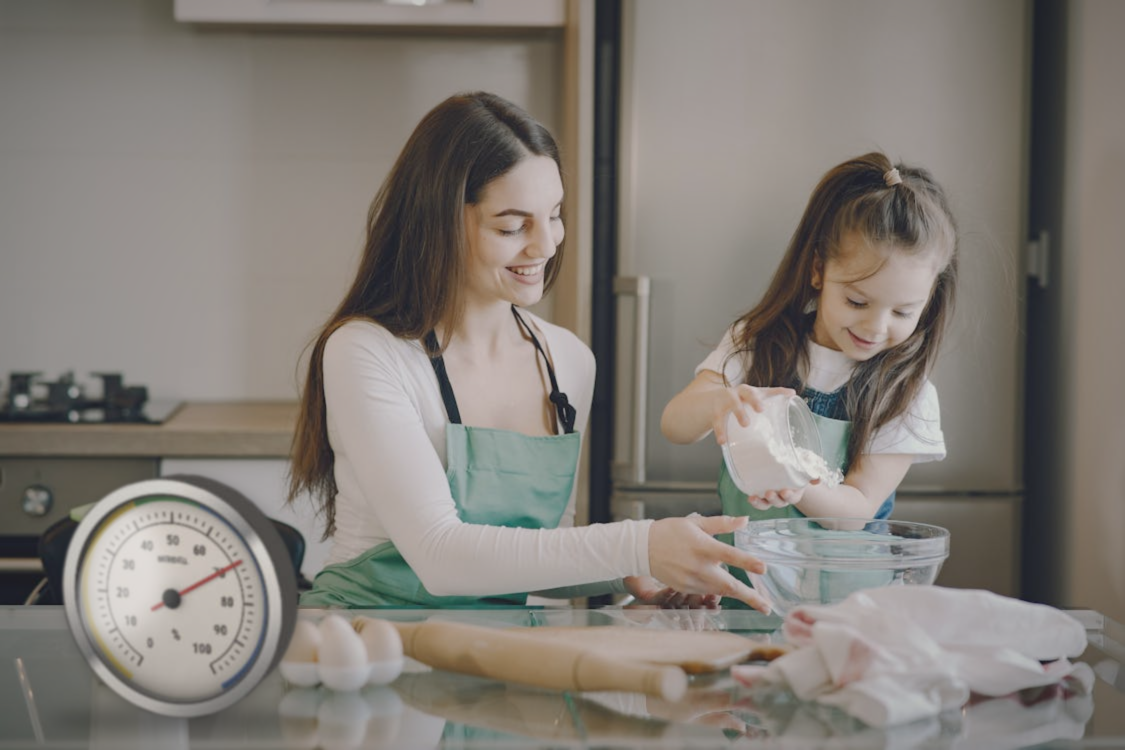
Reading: % 70
